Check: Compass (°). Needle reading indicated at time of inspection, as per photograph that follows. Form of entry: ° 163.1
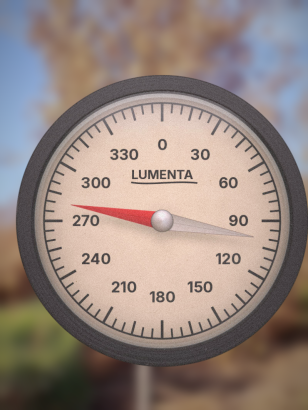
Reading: ° 280
